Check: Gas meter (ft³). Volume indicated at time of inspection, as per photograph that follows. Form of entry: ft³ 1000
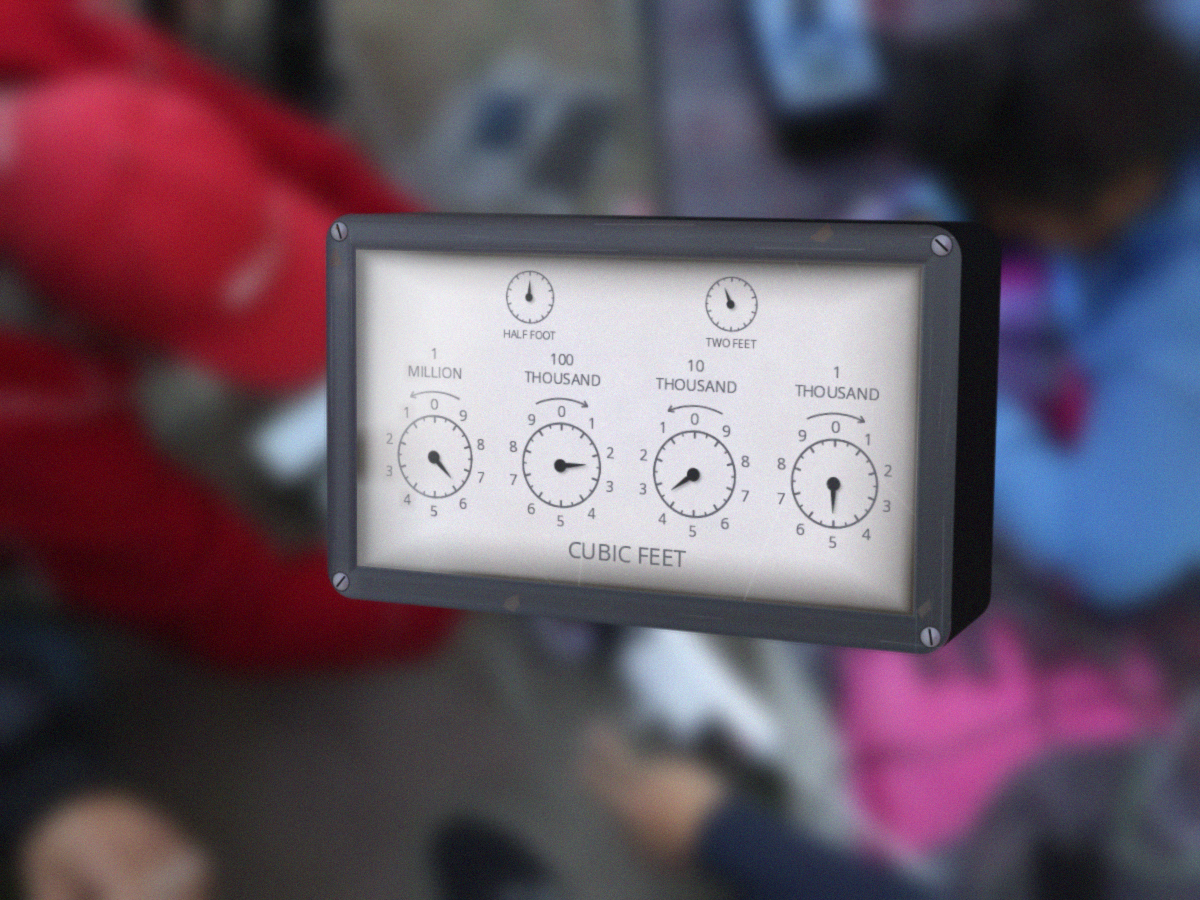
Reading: ft³ 623500
